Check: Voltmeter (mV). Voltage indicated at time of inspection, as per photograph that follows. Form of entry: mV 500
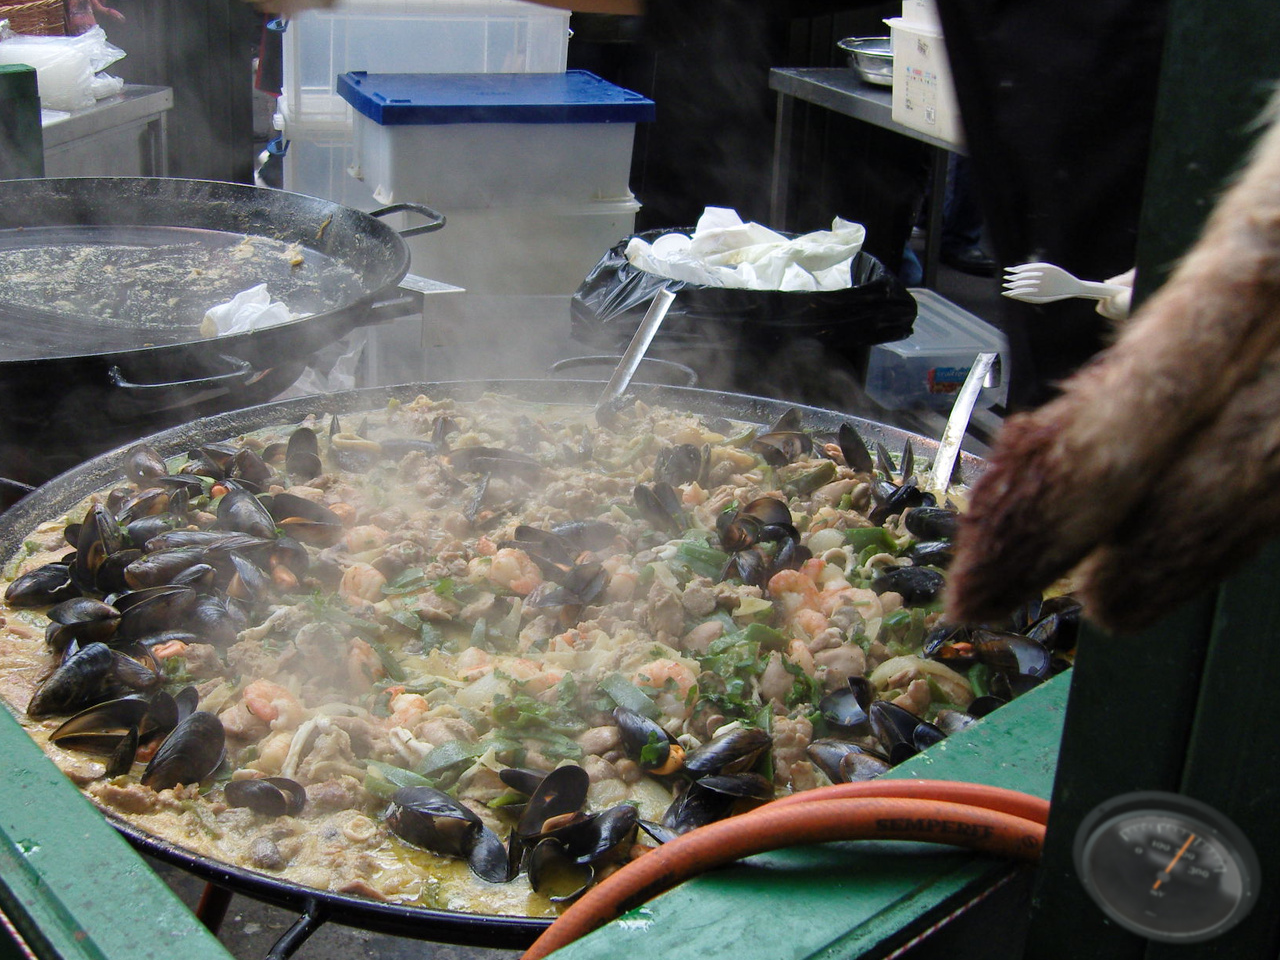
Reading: mV 180
